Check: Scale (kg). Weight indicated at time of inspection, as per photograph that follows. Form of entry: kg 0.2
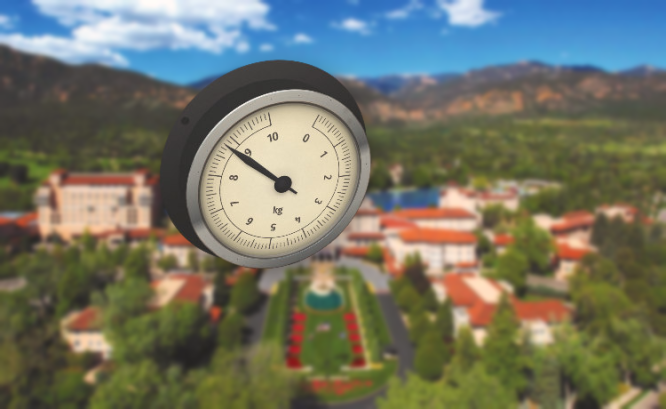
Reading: kg 8.8
